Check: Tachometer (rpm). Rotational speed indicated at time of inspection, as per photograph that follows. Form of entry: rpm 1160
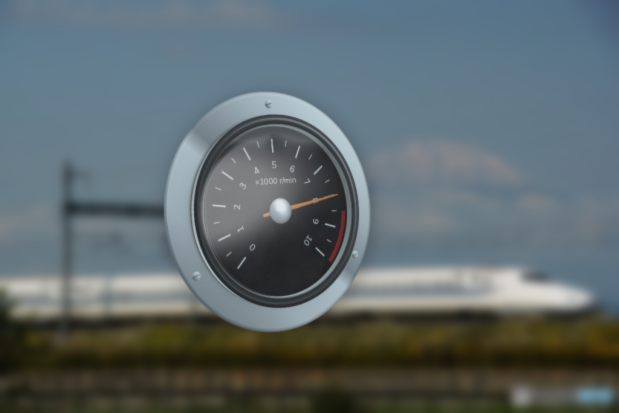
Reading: rpm 8000
